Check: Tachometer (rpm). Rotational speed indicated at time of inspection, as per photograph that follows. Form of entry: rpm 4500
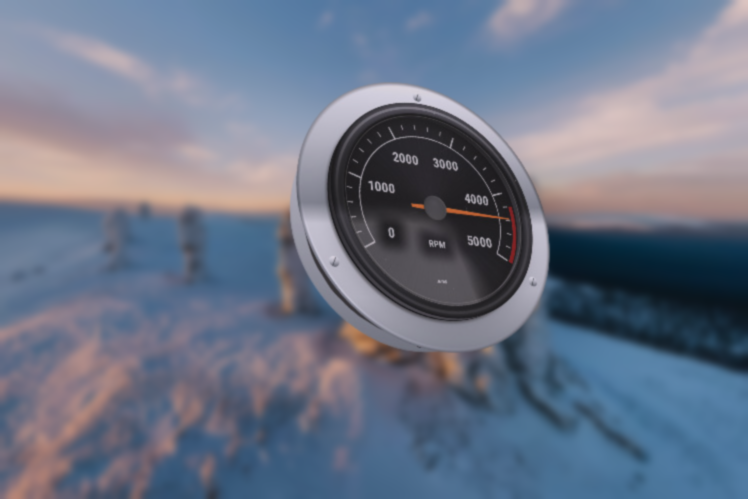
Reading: rpm 4400
